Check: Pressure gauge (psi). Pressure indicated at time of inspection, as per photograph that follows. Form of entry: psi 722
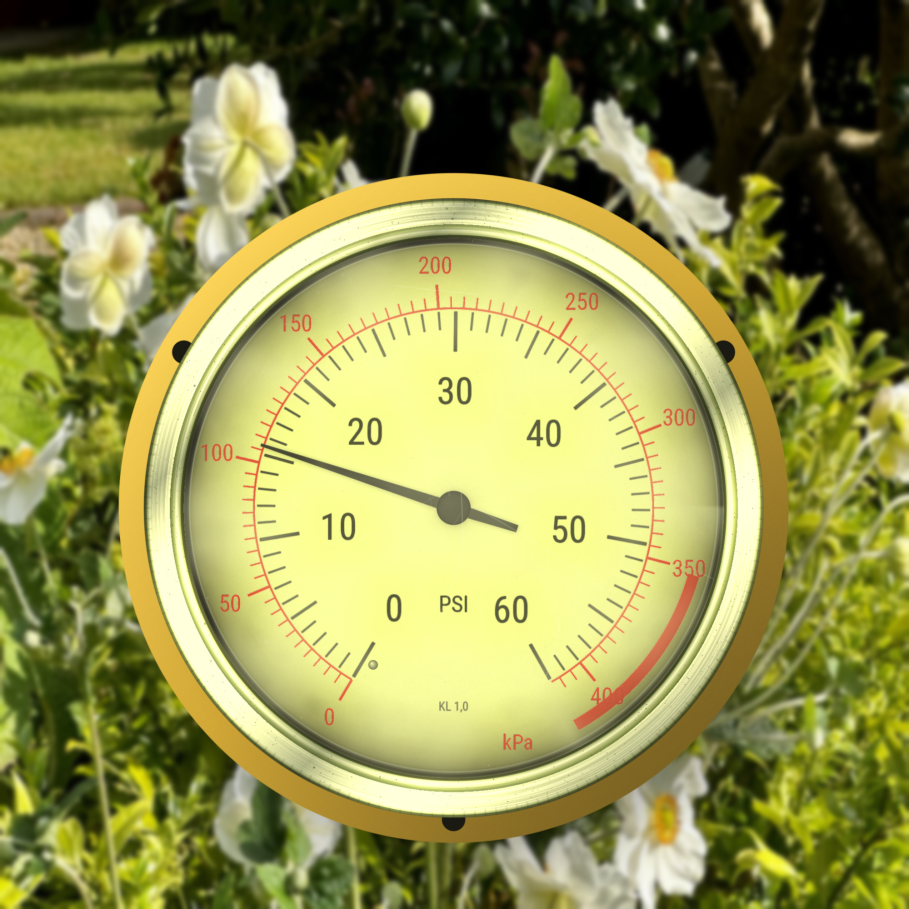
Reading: psi 15.5
